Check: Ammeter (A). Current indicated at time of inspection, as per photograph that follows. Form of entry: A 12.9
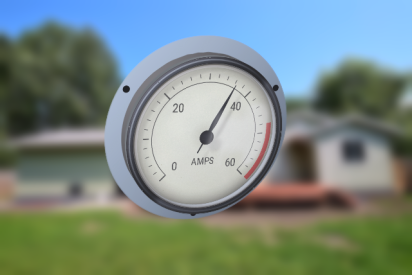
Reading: A 36
